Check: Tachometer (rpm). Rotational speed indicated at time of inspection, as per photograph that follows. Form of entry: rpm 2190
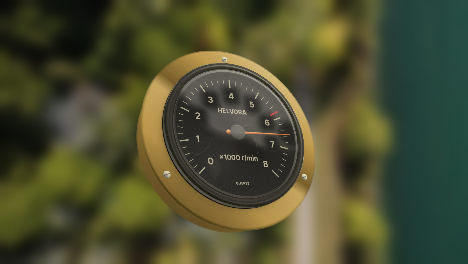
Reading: rpm 6600
